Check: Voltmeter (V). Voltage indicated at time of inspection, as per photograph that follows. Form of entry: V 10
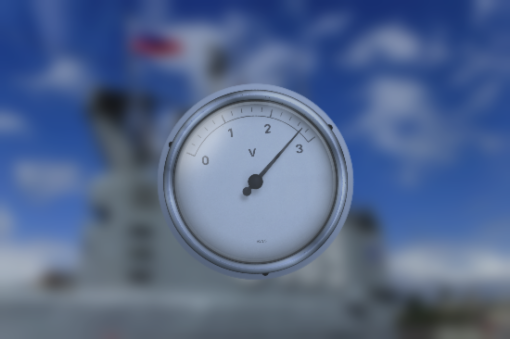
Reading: V 2.7
